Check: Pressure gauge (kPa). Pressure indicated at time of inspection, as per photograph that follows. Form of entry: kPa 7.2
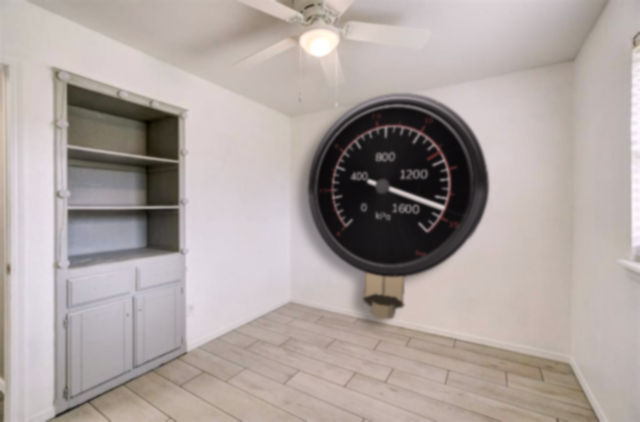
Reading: kPa 1450
